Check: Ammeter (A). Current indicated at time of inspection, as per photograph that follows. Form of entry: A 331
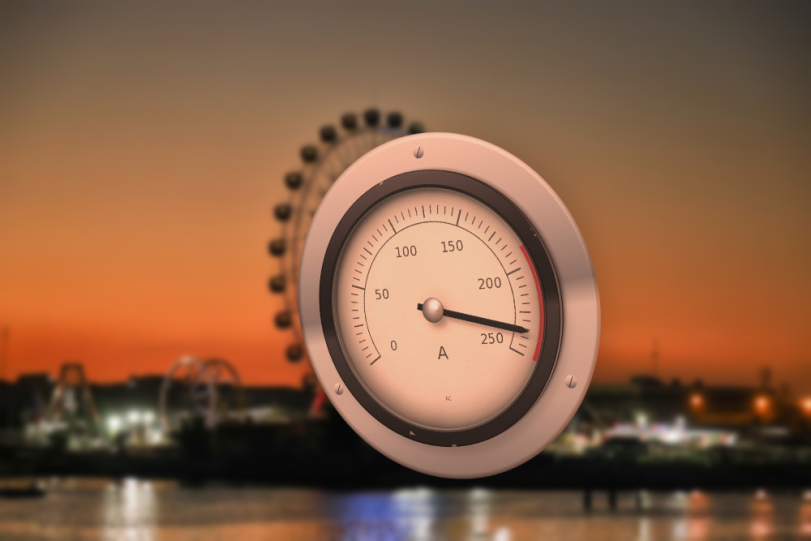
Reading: A 235
